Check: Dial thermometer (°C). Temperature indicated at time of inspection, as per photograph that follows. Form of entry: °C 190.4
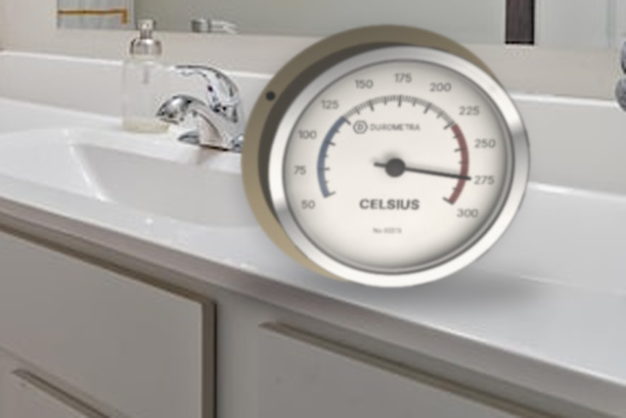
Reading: °C 275
